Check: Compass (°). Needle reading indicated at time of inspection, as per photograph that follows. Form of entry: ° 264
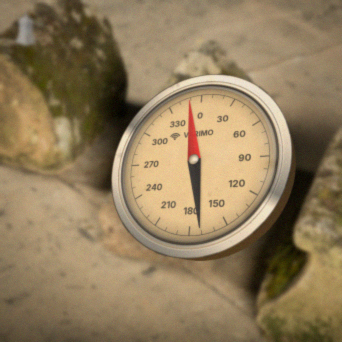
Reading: ° 350
